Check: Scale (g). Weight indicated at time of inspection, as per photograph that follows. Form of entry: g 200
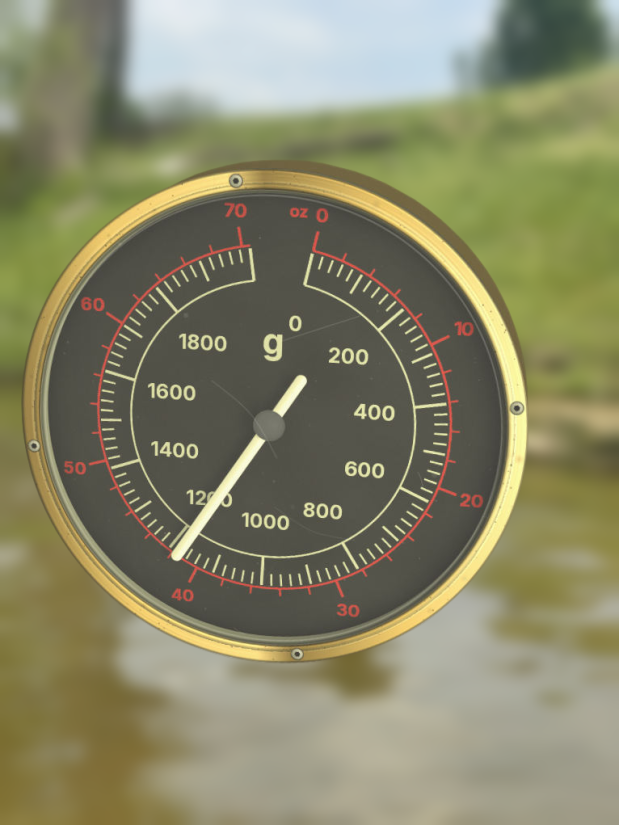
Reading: g 1180
